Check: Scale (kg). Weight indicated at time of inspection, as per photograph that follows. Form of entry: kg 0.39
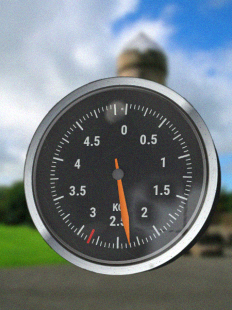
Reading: kg 2.35
